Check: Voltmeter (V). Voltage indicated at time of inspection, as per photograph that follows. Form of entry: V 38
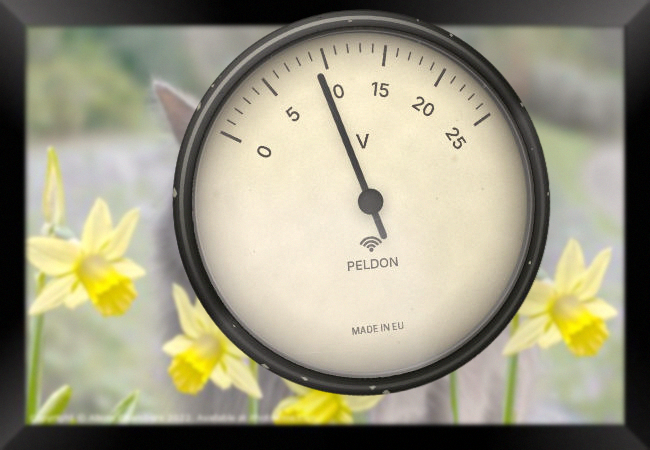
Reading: V 9
